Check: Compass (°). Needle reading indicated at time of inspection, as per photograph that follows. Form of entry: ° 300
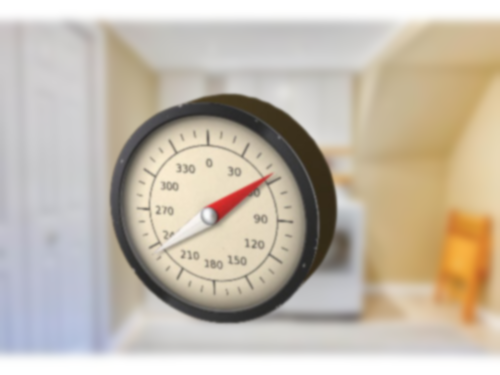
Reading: ° 55
